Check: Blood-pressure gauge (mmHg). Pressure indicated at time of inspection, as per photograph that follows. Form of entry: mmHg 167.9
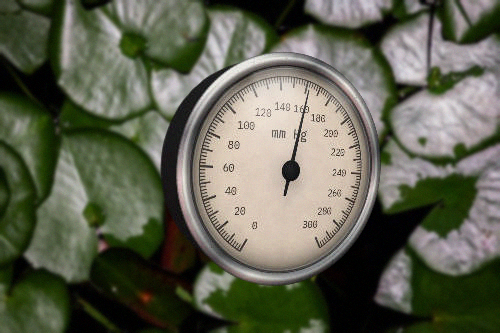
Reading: mmHg 160
